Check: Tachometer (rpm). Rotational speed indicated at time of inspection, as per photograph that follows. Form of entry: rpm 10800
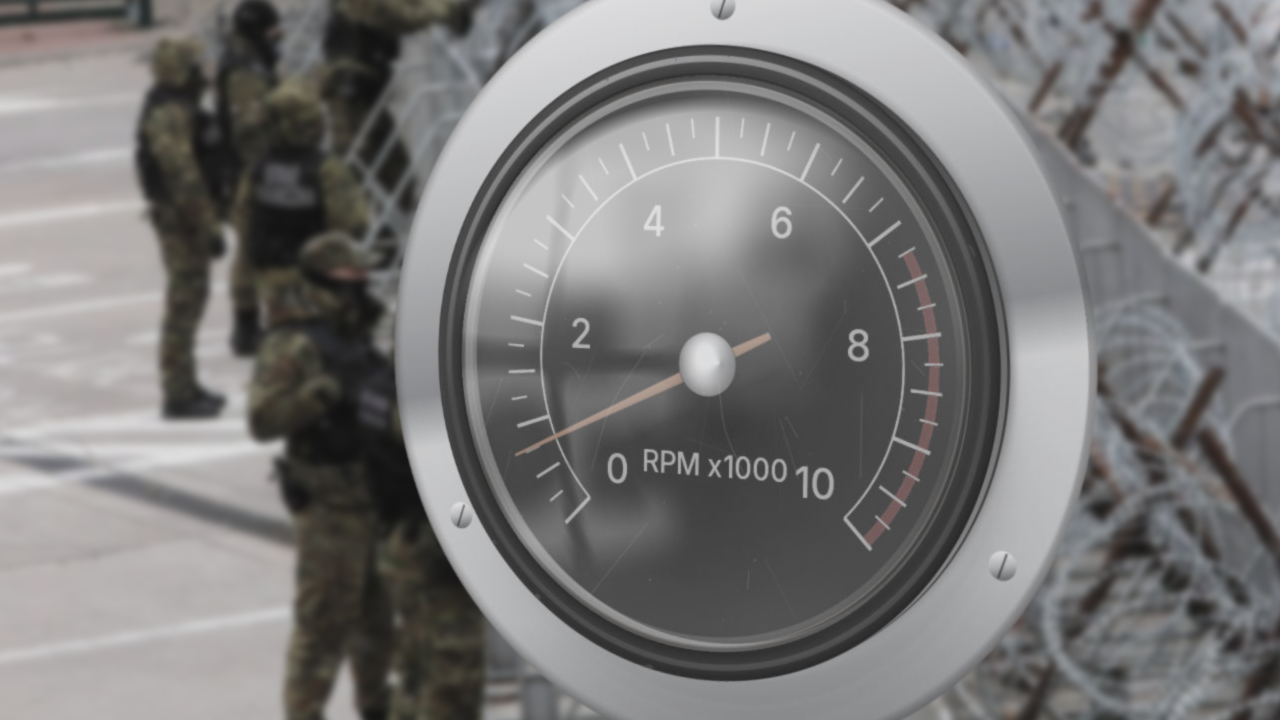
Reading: rpm 750
